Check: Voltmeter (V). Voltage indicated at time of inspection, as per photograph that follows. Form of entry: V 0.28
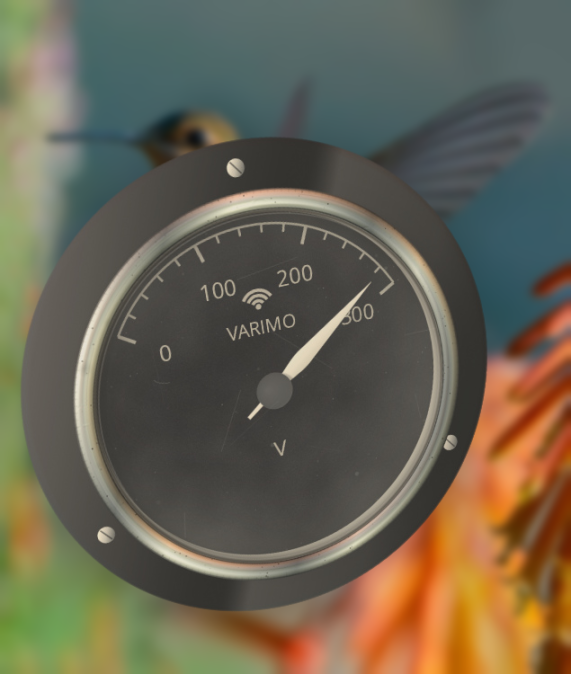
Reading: V 280
